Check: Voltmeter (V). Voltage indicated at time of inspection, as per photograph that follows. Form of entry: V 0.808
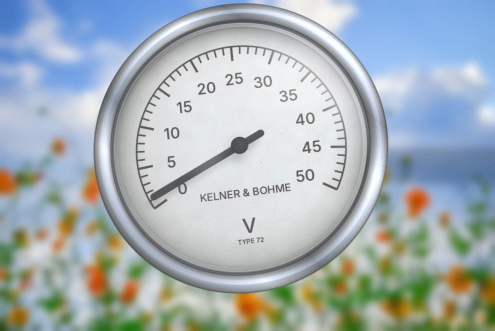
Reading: V 1
